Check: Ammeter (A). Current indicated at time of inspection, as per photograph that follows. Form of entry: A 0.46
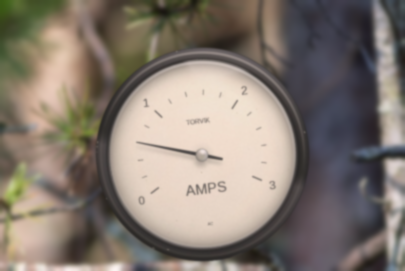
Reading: A 0.6
